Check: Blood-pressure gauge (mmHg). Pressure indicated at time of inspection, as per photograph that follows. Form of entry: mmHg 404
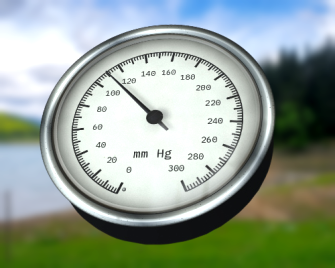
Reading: mmHg 110
